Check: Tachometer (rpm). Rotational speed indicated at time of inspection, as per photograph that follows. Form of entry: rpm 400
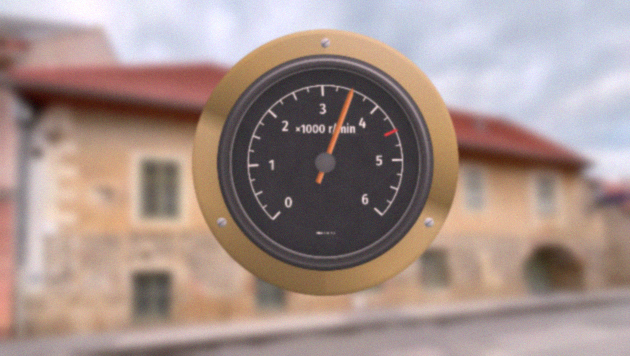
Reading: rpm 3500
